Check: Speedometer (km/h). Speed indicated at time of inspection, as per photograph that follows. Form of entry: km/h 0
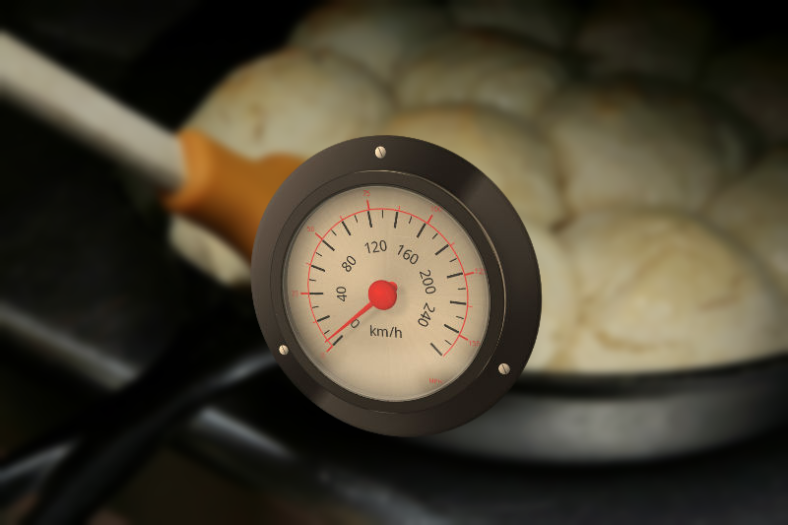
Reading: km/h 5
